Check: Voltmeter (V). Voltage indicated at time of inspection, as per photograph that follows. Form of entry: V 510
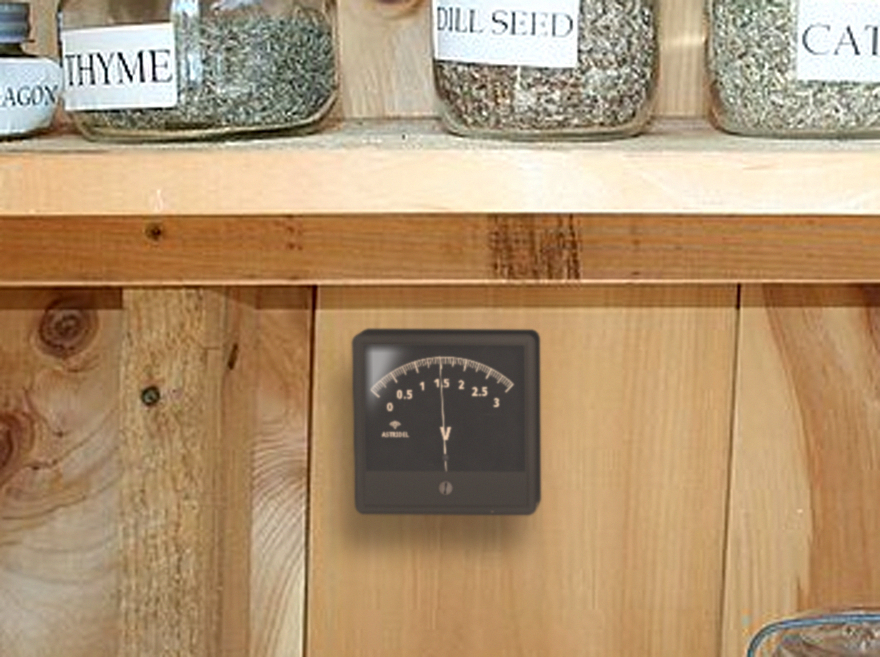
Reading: V 1.5
